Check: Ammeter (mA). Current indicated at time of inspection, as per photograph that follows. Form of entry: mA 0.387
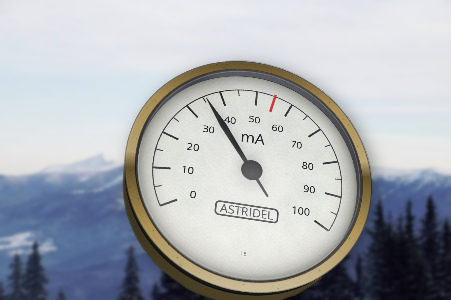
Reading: mA 35
